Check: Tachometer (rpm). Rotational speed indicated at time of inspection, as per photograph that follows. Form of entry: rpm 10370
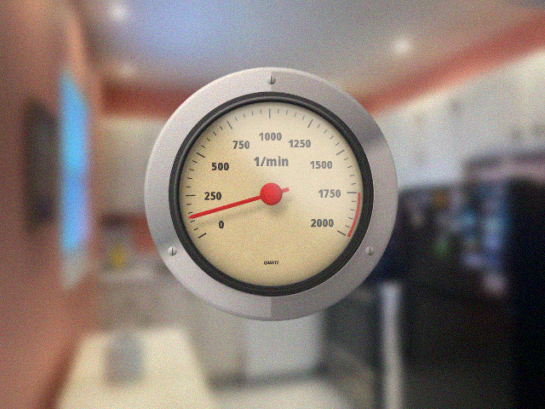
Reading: rpm 125
